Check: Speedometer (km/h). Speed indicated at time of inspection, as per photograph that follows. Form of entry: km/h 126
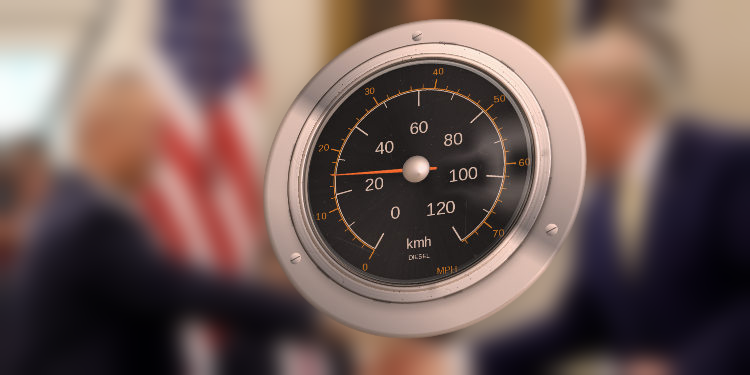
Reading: km/h 25
